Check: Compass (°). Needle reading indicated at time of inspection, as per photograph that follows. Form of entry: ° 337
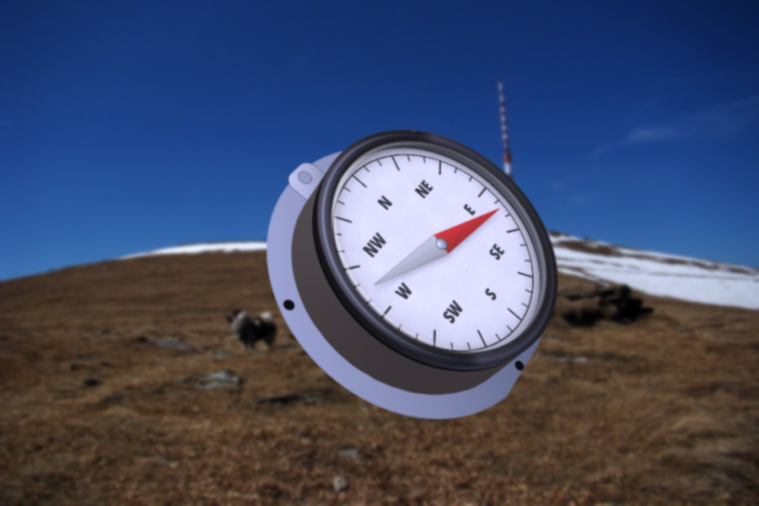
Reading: ° 105
